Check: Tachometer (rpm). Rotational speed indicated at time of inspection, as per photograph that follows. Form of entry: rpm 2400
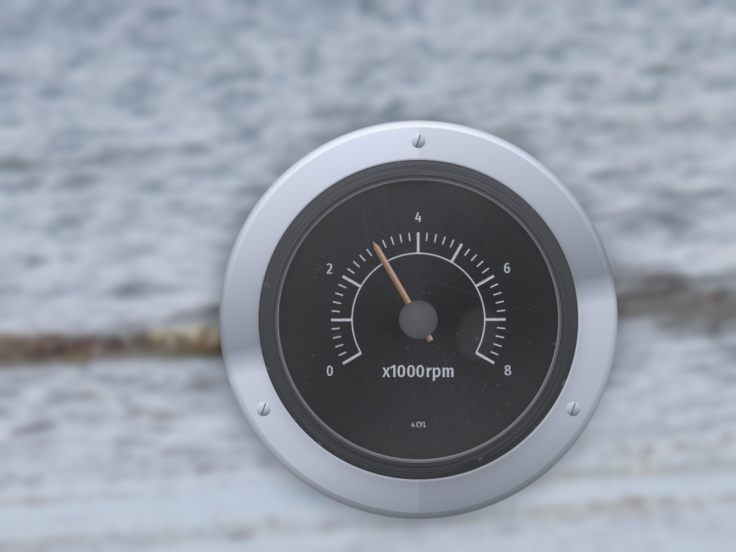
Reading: rpm 3000
